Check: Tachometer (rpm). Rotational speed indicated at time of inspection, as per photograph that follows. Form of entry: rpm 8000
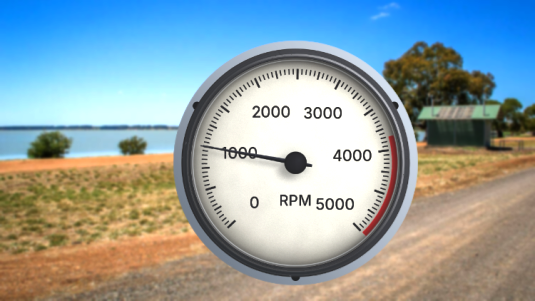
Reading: rpm 1000
